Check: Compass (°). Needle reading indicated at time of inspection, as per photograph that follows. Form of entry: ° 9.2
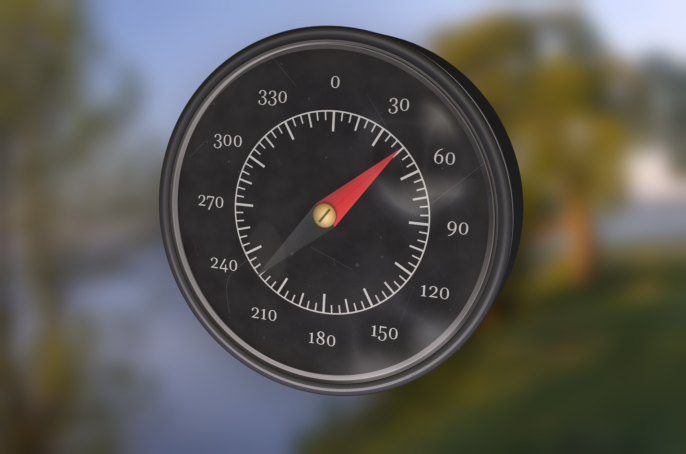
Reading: ° 45
